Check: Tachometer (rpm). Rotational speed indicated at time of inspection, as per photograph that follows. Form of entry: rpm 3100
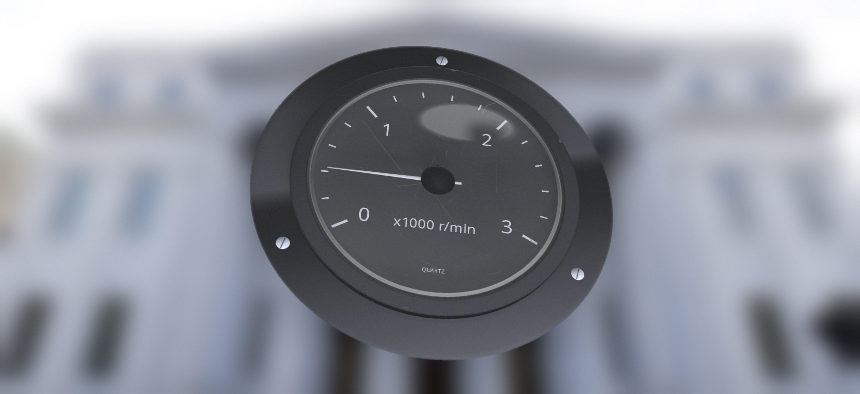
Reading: rpm 400
